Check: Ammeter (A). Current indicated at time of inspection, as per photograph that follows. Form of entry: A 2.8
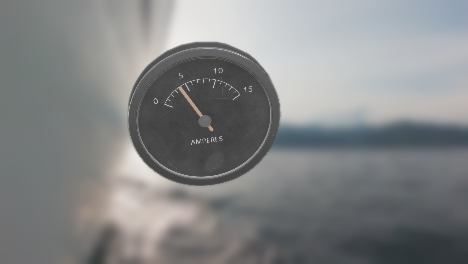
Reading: A 4
